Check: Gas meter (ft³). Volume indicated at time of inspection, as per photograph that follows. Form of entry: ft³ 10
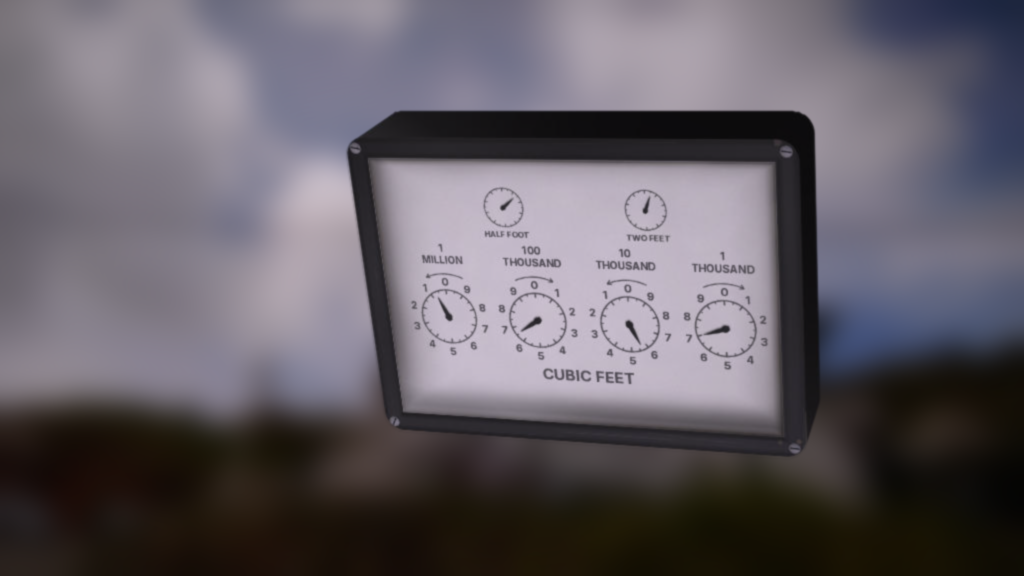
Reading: ft³ 65700
